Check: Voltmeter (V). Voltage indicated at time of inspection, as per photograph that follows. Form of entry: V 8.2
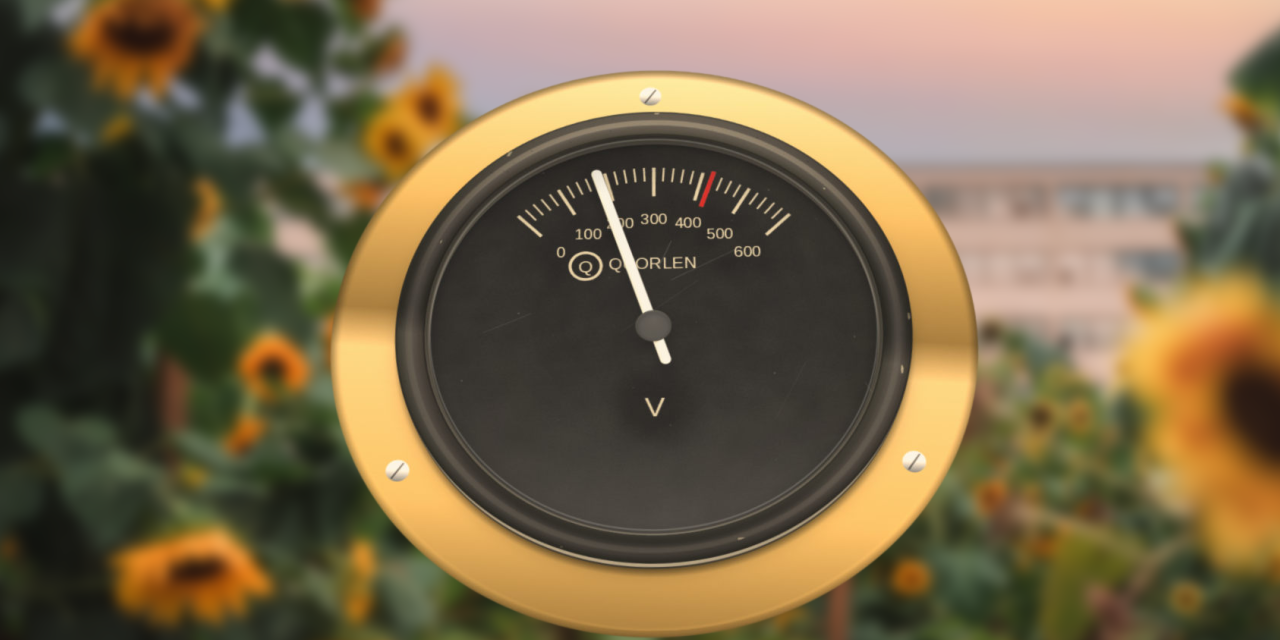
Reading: V 180
